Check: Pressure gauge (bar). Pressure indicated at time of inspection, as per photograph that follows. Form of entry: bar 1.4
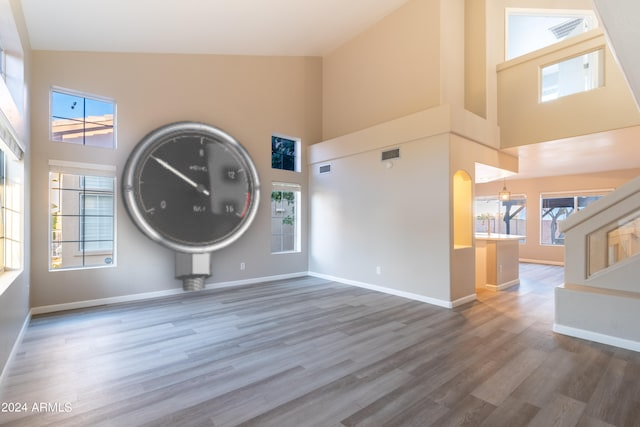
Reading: bar 4
